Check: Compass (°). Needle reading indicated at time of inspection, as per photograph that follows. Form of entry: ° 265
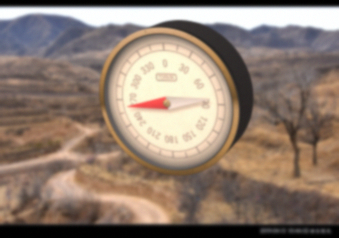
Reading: ° 262.5
